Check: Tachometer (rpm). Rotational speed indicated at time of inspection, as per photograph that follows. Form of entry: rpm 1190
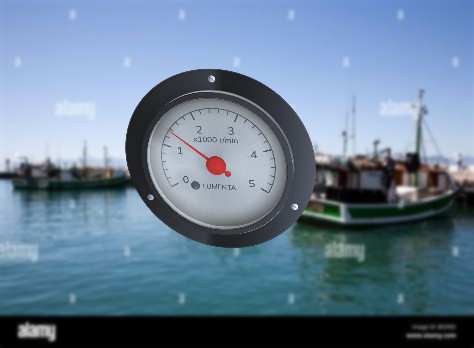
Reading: rpm 1400
